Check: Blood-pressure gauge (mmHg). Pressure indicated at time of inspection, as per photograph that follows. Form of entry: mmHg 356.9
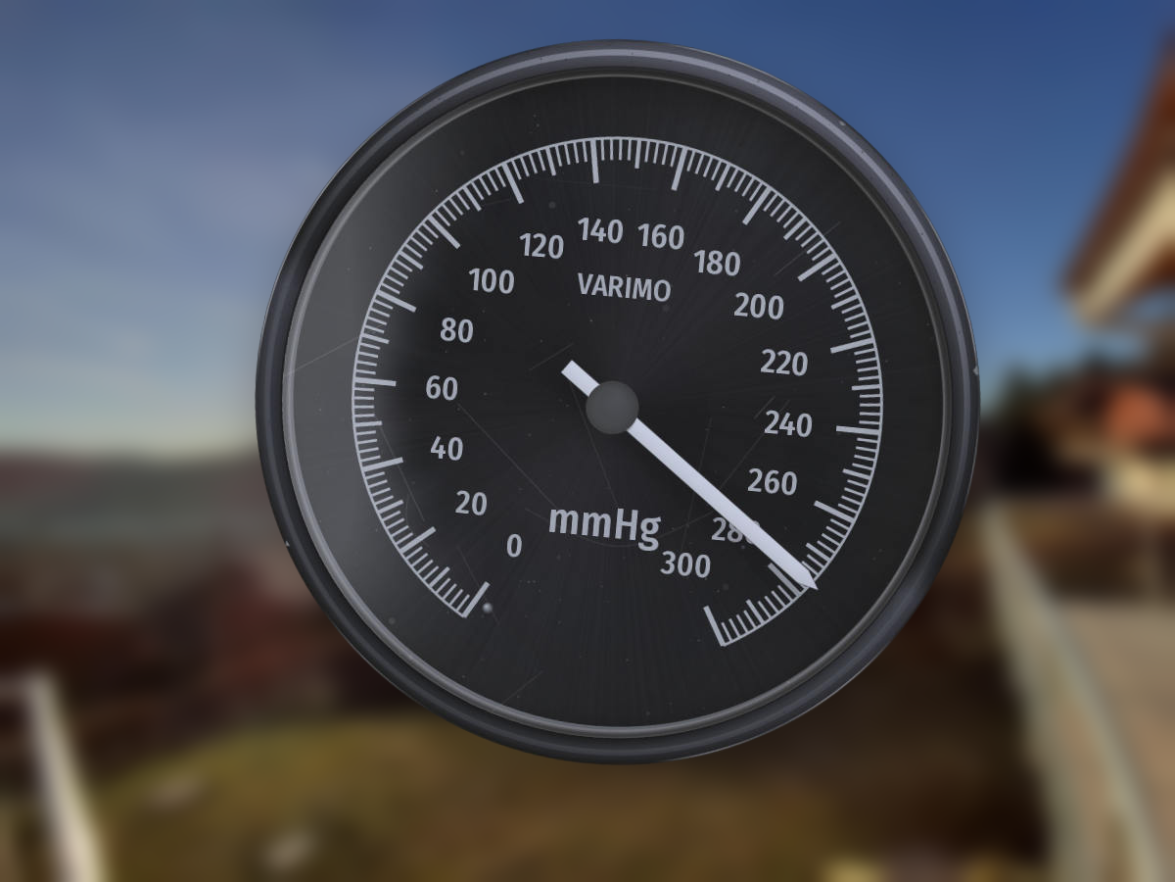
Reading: mmHg 276
